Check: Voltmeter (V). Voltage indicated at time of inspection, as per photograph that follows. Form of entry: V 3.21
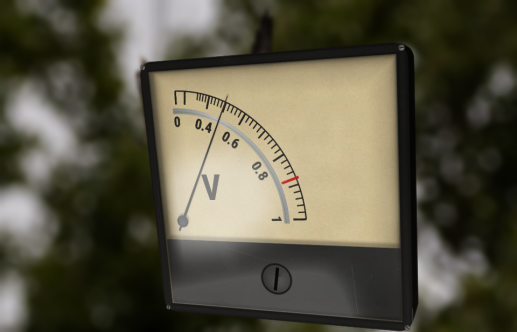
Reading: V 0.5
